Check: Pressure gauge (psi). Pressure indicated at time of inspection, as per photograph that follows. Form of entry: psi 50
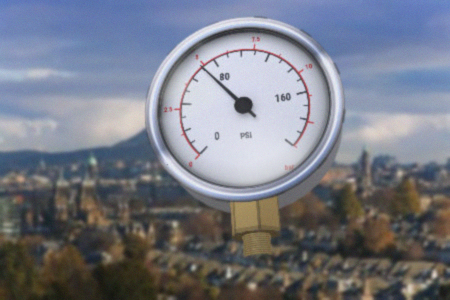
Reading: psi 70
